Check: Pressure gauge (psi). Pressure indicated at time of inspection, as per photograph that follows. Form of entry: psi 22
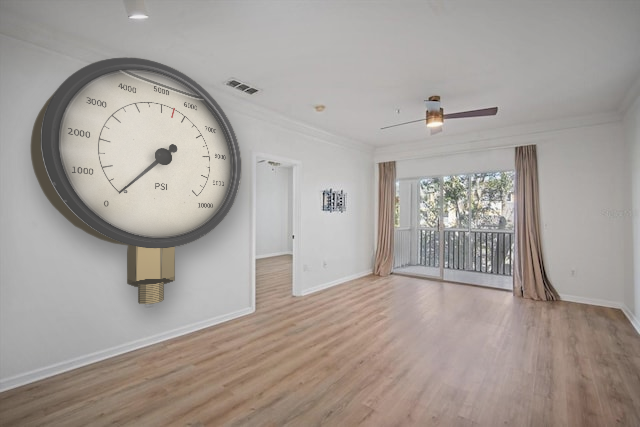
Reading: psi 0
